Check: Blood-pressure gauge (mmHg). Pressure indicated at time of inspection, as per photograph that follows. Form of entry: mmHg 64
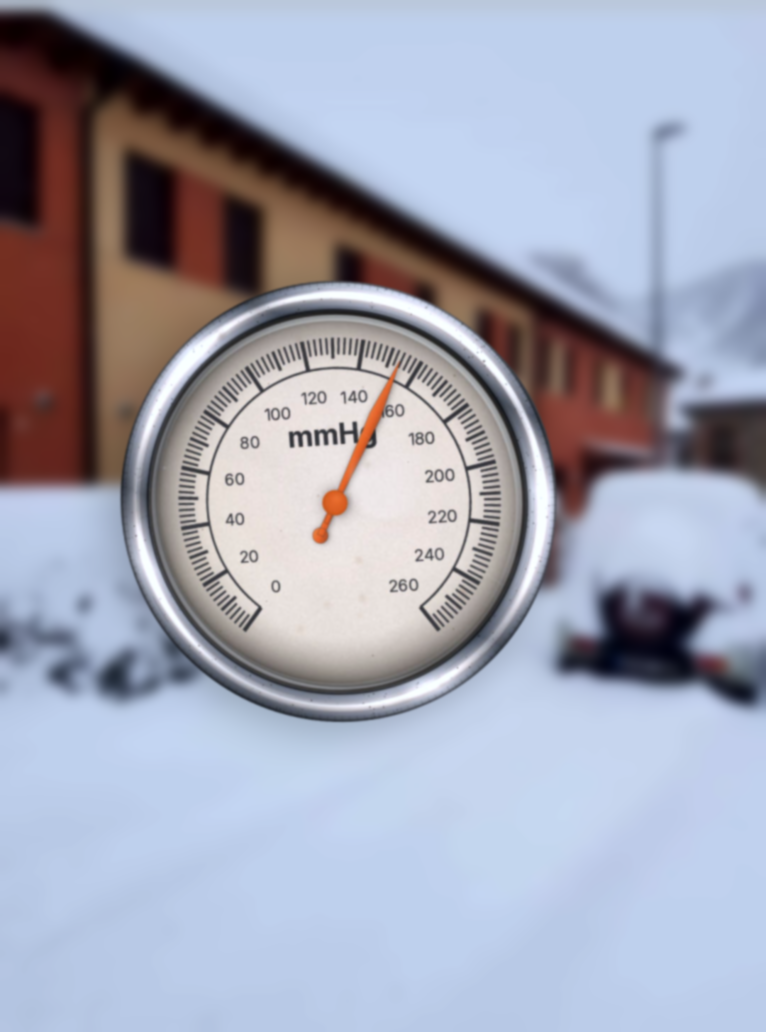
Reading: mmHg 154
